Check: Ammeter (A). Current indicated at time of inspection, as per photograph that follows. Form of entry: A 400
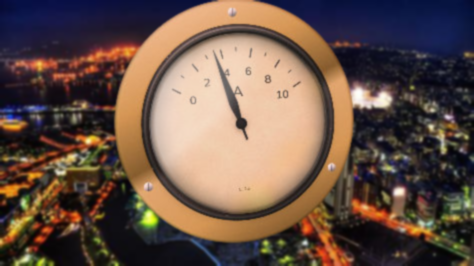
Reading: A 3.5
